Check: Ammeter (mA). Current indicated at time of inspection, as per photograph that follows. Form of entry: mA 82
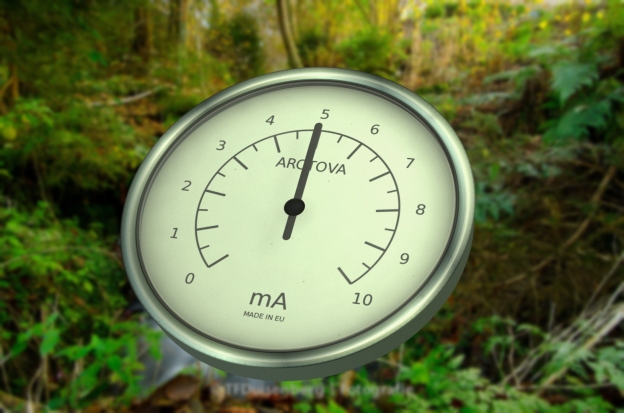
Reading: mA 5
